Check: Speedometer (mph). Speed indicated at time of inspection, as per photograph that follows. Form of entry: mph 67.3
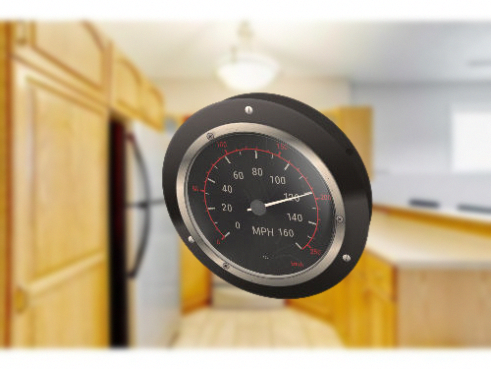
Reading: mph 120
